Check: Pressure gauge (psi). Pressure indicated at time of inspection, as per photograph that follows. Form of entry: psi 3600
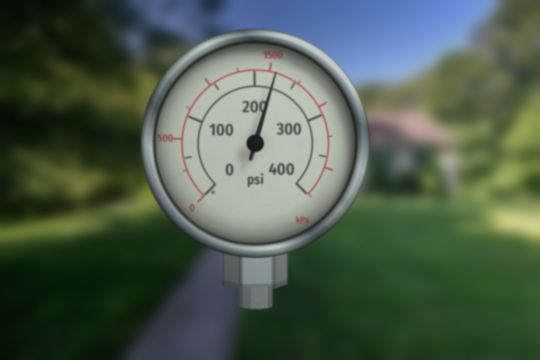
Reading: psi 225
